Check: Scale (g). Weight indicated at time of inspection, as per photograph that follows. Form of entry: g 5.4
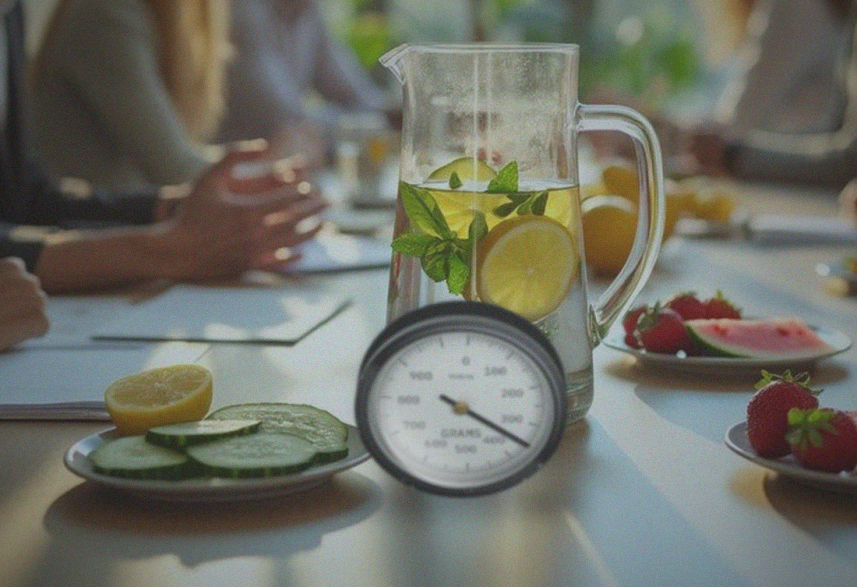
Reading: g 350
